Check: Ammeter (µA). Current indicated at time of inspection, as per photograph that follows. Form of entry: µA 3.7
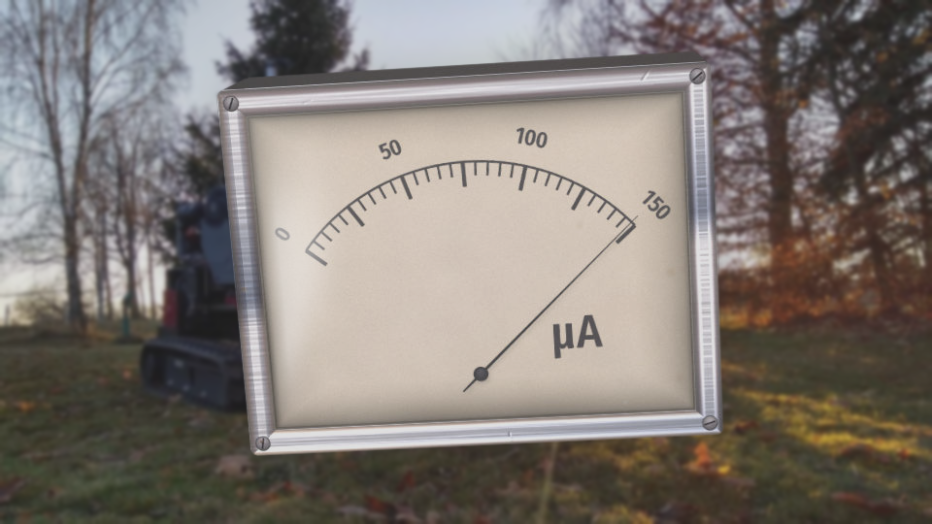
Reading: µA 147.5
